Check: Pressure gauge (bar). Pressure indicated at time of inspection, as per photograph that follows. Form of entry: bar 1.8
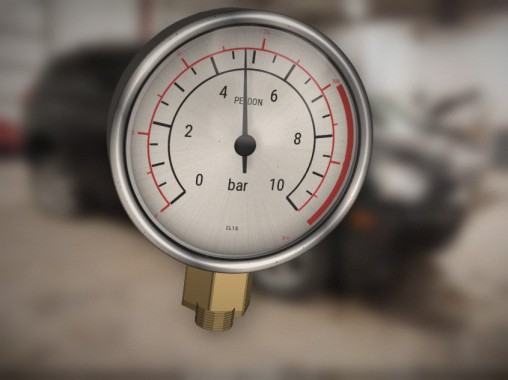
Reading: bar 4.75
